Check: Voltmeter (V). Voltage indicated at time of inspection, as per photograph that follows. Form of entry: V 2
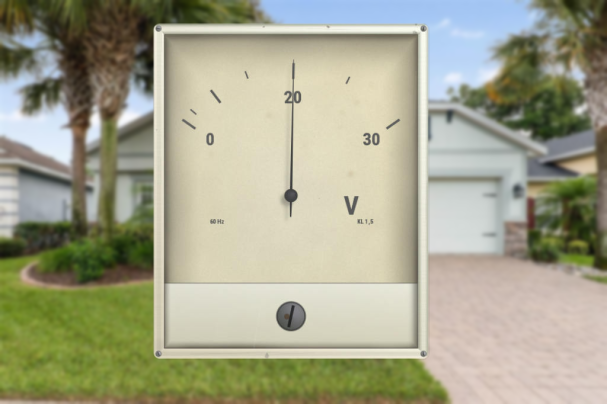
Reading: V 20
